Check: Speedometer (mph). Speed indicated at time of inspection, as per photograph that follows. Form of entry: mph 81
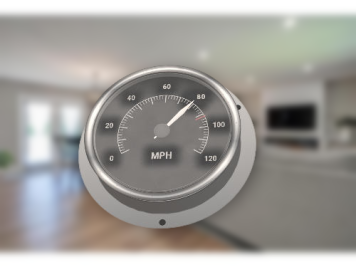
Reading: mph 80
